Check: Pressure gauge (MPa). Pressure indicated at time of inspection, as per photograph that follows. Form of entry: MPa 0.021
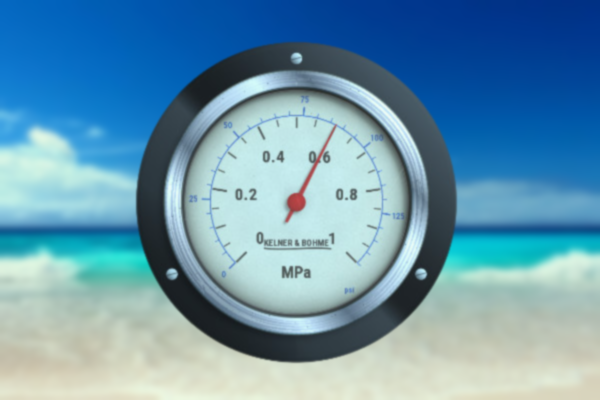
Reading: MPa 0.6
